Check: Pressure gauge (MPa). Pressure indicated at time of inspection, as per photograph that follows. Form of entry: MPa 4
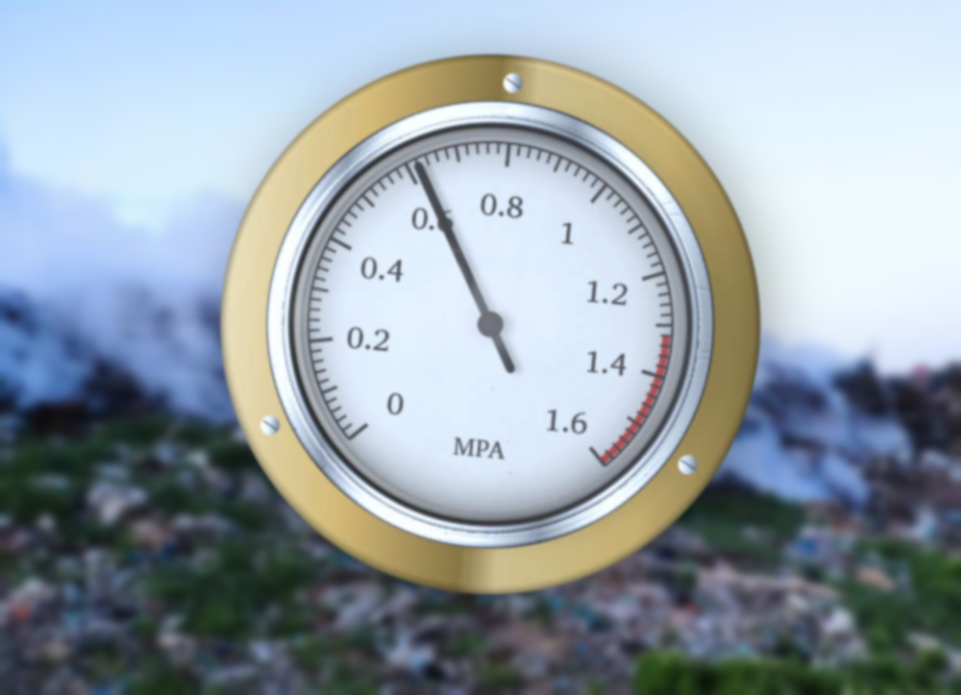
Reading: MPa 0.62
